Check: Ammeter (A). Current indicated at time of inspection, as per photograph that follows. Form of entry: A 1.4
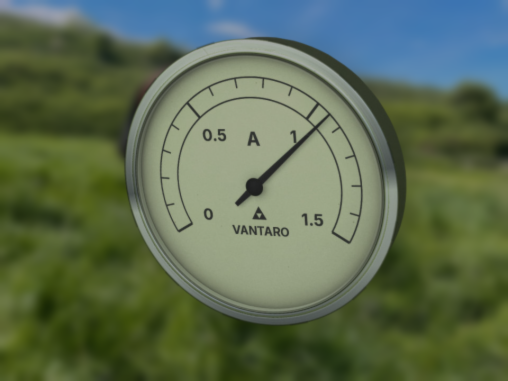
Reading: A 1.05
